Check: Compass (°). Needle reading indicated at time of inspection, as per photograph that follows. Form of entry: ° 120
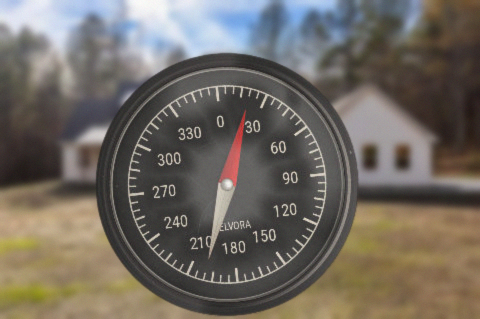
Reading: ° 20
